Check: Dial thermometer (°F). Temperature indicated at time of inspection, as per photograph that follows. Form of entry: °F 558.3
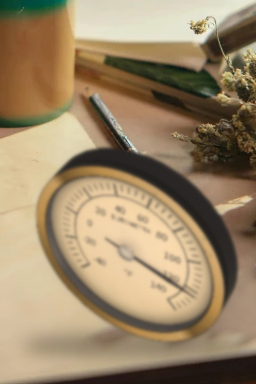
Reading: °F 120
